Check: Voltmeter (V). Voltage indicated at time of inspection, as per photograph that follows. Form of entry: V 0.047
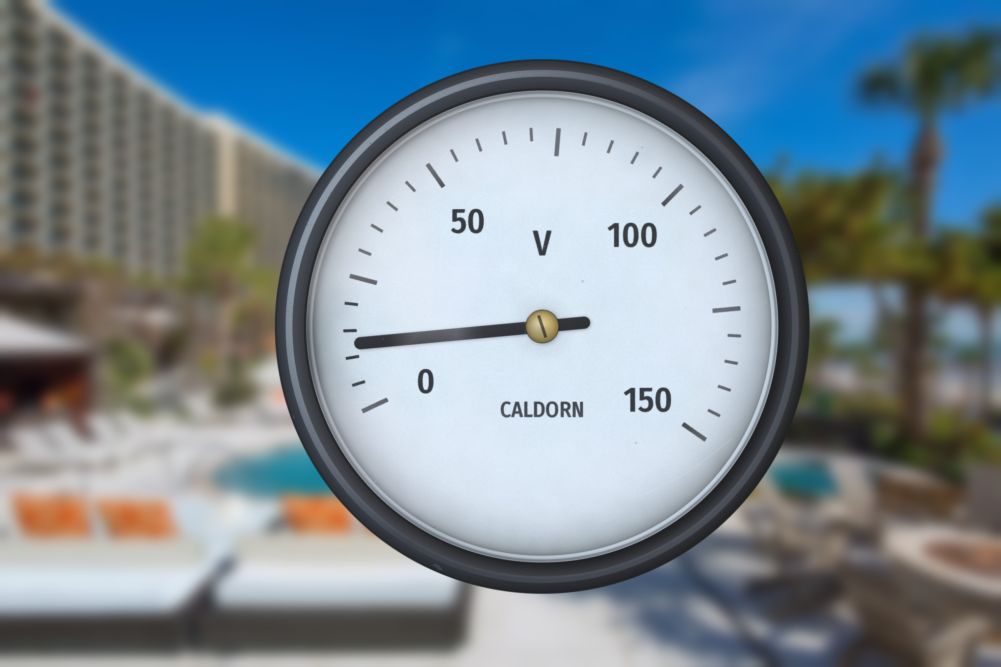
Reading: V 12.5
